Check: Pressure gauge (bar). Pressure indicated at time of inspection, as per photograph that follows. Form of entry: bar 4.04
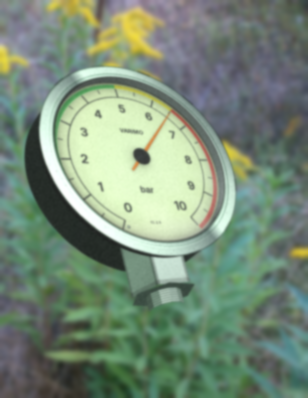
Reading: bar 6.5
